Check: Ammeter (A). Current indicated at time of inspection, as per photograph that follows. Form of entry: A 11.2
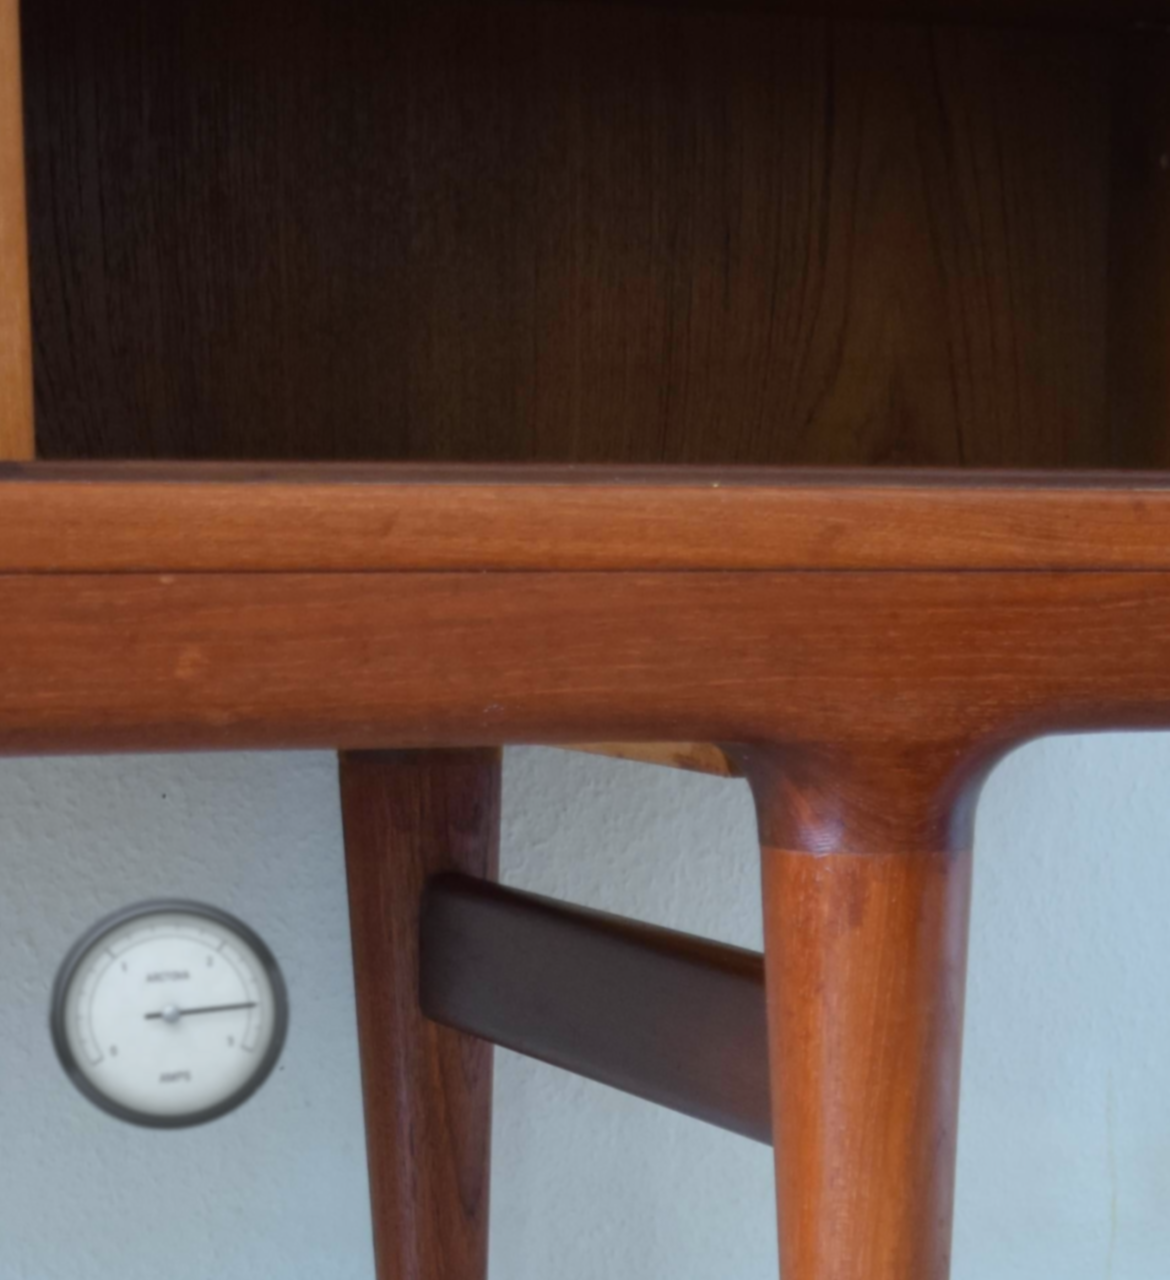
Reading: A 2.6
